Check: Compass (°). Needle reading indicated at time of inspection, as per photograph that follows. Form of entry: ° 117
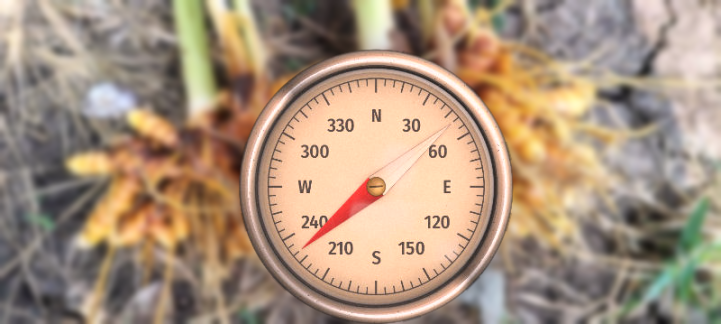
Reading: ° 230
